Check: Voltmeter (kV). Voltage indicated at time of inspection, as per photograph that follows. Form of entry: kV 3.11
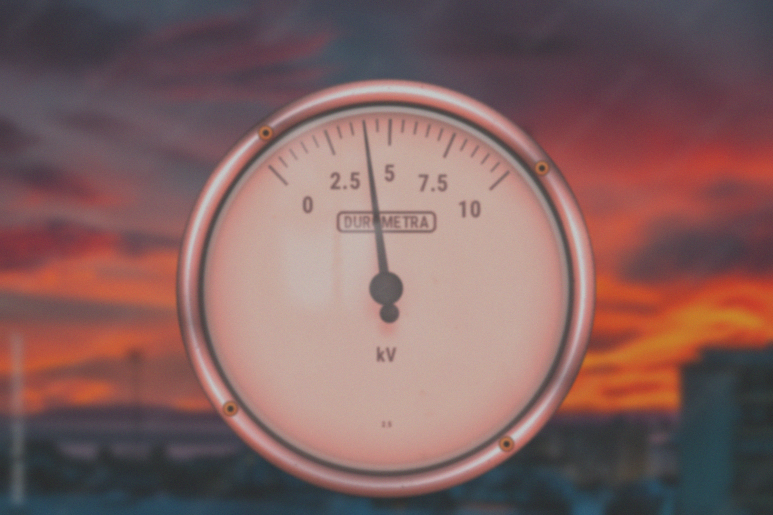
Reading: kV 4
